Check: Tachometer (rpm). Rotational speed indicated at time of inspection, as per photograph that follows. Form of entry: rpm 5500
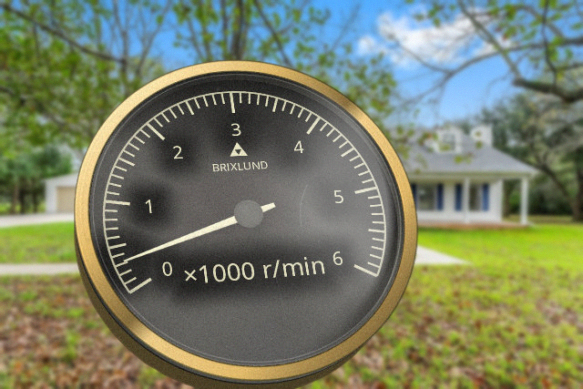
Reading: rpm 300
